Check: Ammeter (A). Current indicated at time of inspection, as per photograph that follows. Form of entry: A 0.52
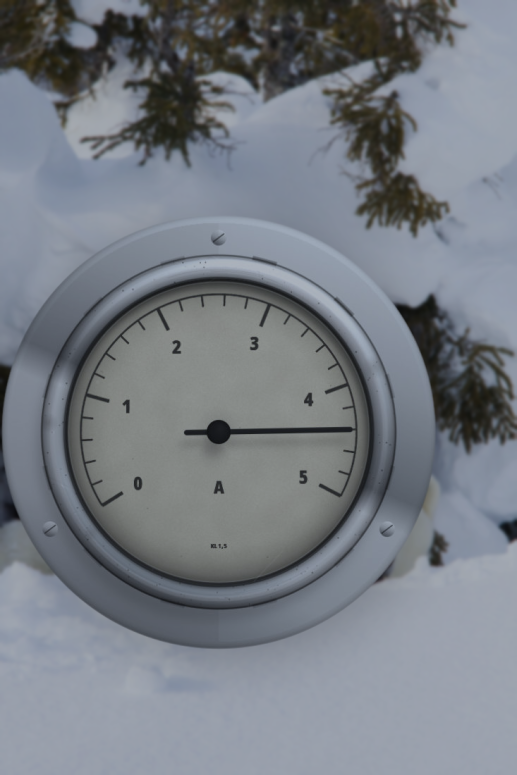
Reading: A 4.4
